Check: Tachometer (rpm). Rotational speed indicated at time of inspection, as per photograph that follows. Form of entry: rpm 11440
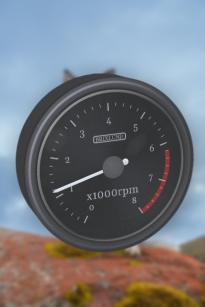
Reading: rpm 1200
